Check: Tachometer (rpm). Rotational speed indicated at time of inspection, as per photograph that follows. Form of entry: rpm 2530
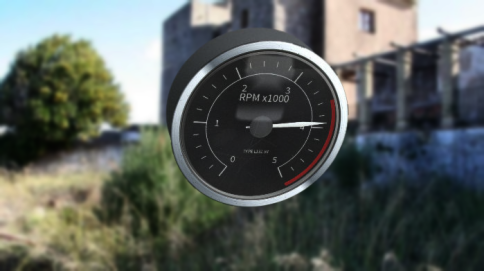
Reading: rpm 3900
